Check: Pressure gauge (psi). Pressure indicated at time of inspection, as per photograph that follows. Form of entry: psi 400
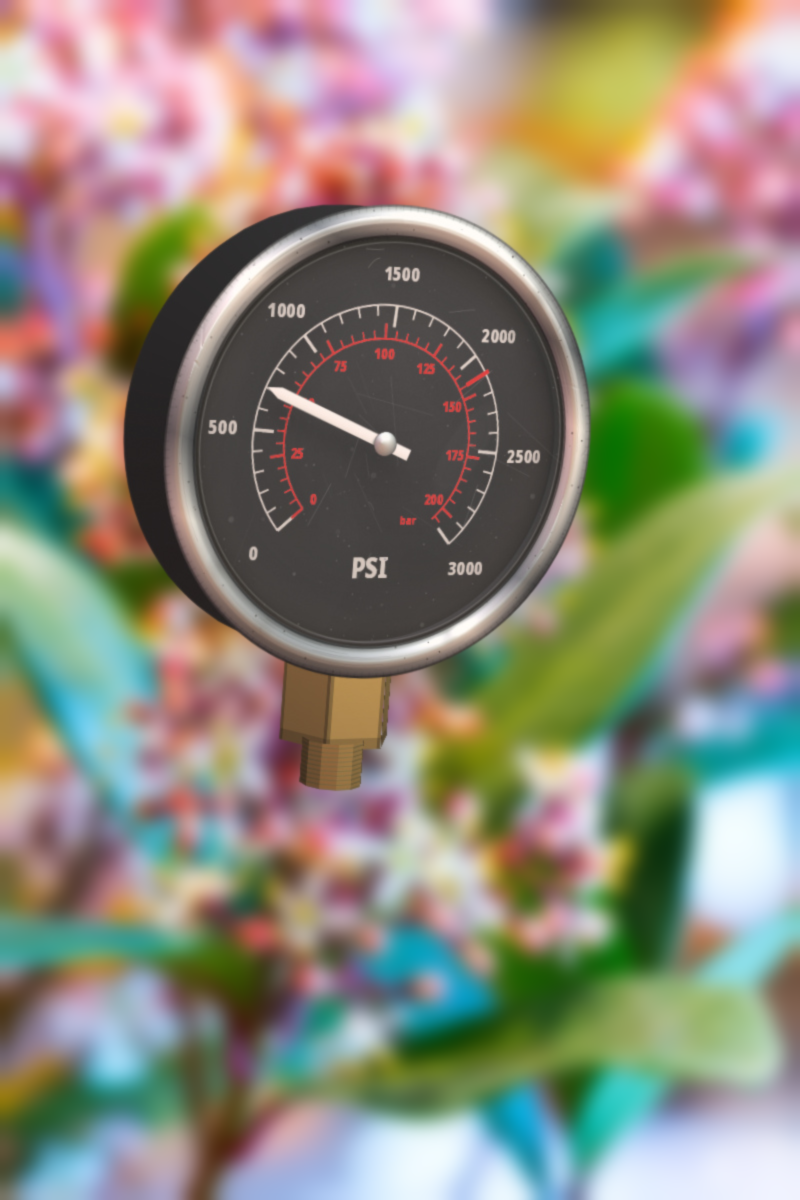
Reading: psi 700
